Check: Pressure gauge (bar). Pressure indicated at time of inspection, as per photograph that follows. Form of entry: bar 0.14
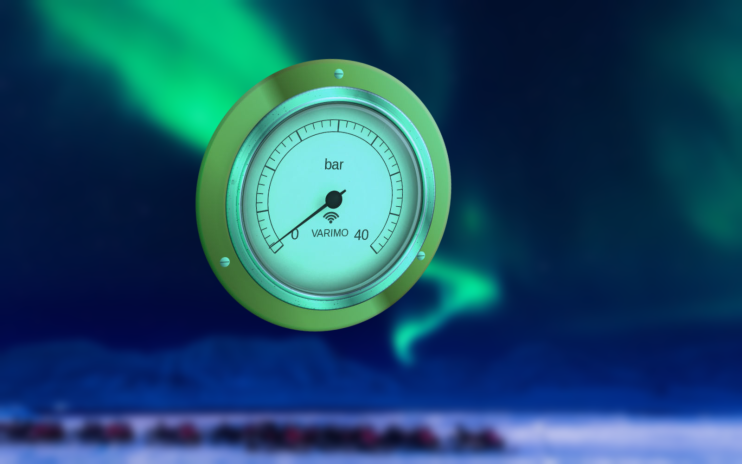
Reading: bar 1
